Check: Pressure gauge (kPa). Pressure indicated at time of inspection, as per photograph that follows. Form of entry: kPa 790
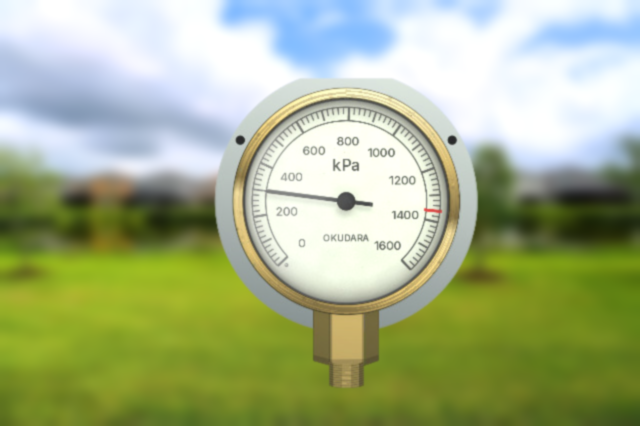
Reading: kPa 300
